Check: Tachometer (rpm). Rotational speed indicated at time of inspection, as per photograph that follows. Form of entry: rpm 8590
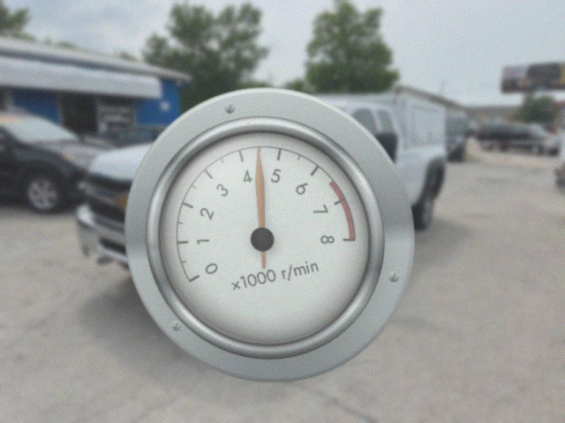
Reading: rpm 4500
